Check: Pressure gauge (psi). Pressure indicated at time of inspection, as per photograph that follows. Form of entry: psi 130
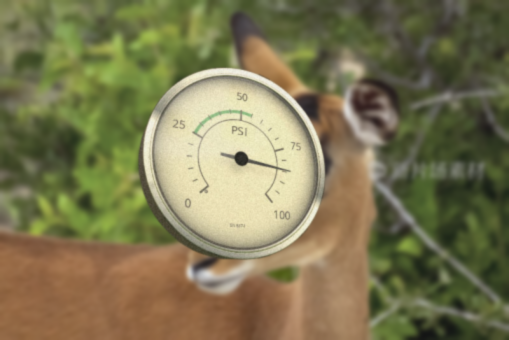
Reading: psi 85
